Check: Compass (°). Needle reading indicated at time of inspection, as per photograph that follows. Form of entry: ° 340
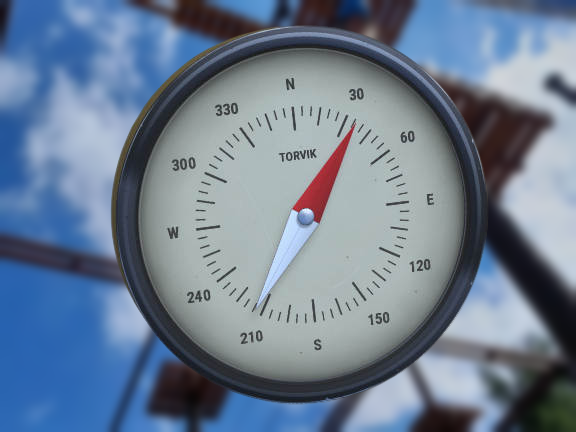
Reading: ° 35
